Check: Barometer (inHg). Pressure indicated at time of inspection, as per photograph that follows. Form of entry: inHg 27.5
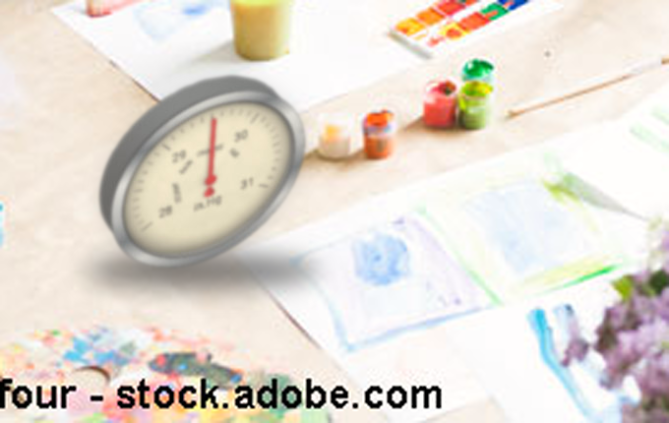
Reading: inHg 29.5
